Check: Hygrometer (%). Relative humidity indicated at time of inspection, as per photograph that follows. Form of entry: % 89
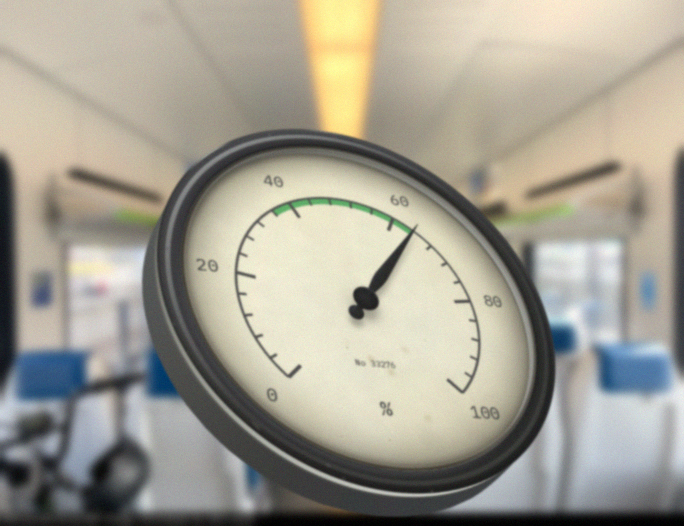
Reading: % 64
